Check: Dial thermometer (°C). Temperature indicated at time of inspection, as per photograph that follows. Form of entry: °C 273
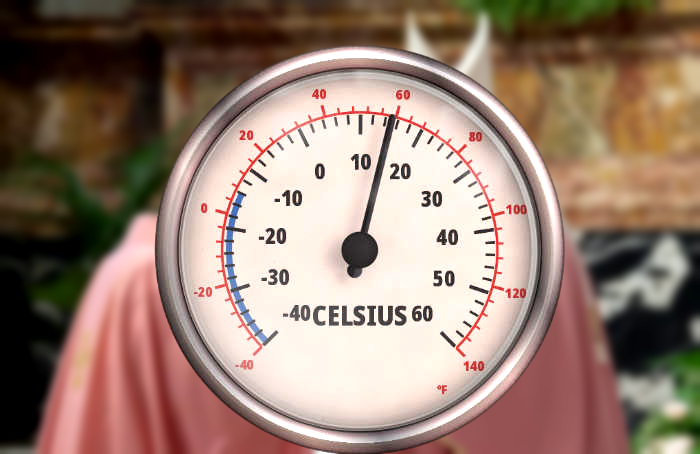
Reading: °C 15
